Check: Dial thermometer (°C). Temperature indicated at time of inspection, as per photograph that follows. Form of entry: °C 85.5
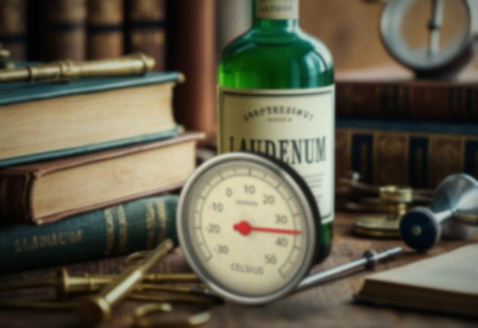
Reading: °C 35
